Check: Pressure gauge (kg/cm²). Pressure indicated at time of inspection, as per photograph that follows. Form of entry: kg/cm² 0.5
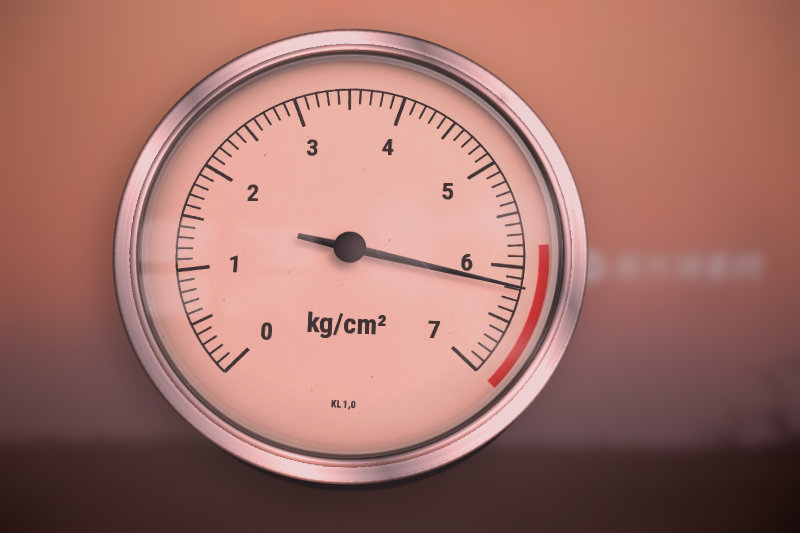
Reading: kg/cm² 6.2
